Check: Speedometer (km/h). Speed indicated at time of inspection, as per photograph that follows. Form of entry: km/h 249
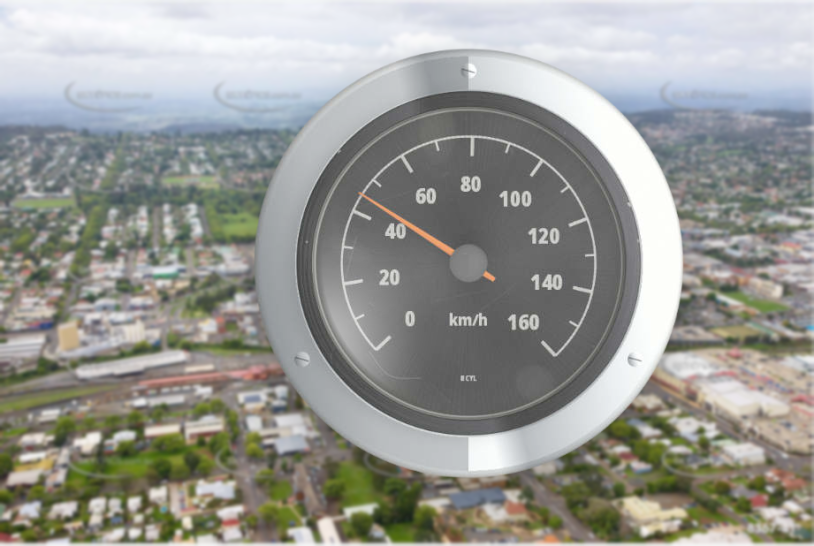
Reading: km/h 45
